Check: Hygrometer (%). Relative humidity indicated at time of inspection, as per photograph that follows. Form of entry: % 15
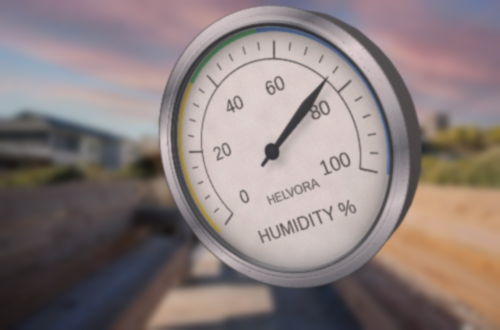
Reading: % 76
